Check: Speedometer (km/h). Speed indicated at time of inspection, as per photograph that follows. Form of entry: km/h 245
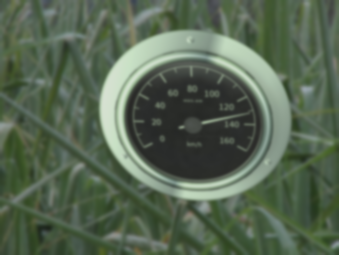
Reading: km/h 130
